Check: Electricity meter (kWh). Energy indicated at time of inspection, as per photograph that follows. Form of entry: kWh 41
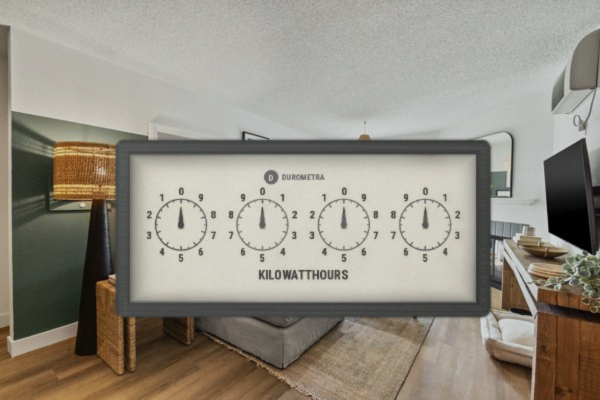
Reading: kWh 0
